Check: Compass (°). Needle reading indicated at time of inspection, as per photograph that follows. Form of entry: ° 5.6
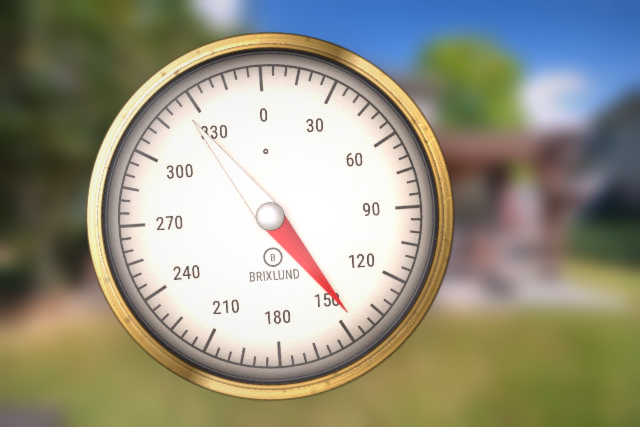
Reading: ° 145
